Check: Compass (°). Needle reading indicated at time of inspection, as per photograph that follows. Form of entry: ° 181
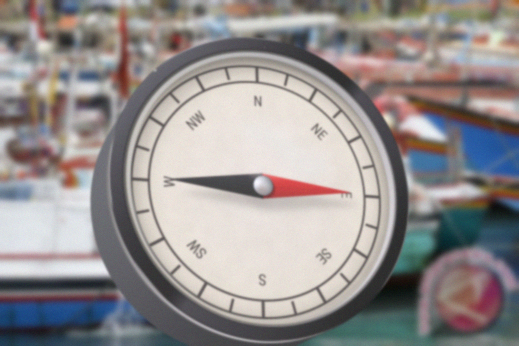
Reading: ° 90
